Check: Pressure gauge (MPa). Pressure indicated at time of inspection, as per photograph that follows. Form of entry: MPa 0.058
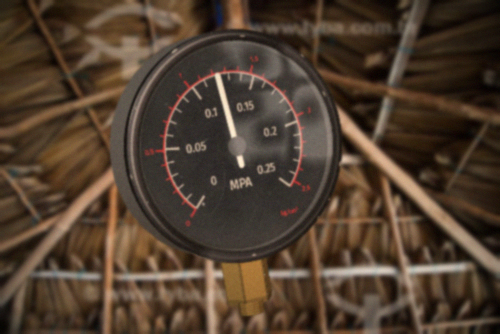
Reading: MPa 0.12
